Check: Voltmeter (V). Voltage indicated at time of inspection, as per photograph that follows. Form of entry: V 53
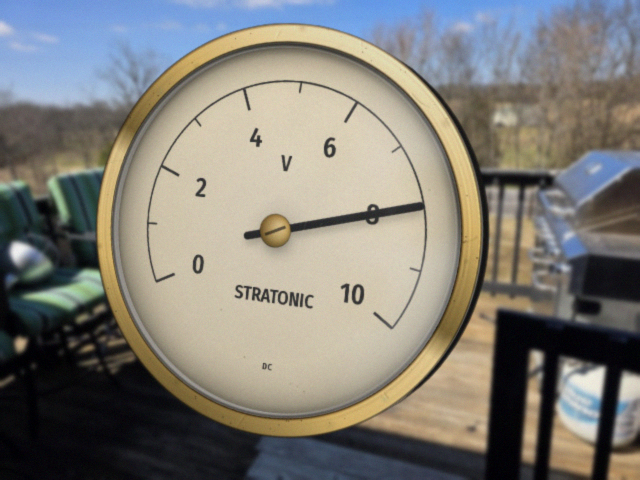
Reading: V 8
